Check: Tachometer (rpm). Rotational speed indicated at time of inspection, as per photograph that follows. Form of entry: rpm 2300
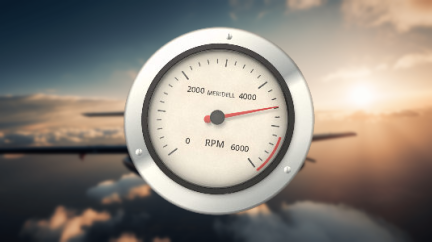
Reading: rpm 4600
